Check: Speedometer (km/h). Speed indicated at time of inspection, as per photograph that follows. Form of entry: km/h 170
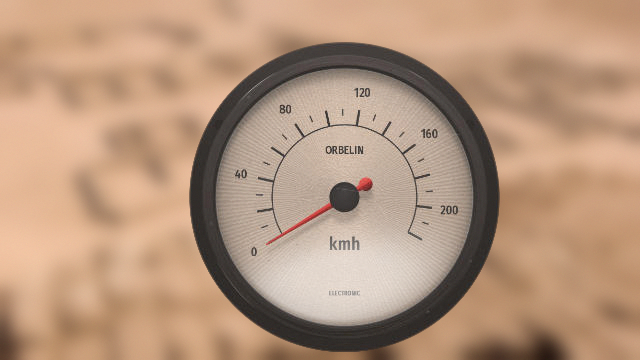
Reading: km/h 0
